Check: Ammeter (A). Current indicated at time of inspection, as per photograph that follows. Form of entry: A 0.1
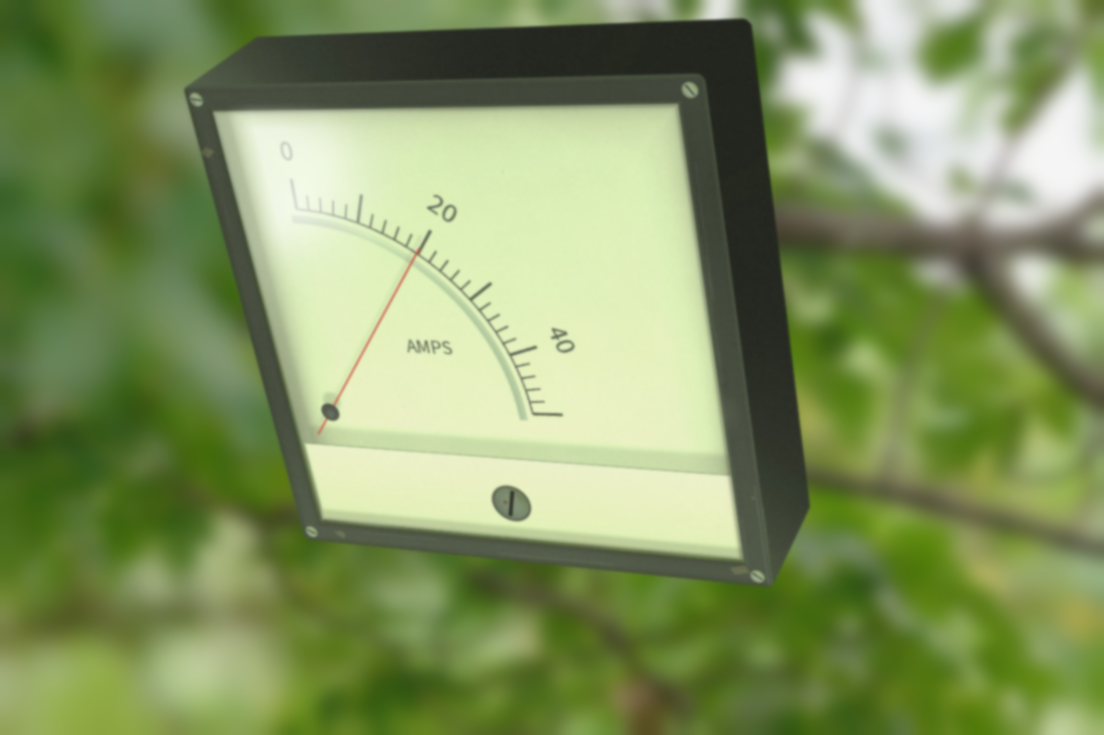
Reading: A 20
